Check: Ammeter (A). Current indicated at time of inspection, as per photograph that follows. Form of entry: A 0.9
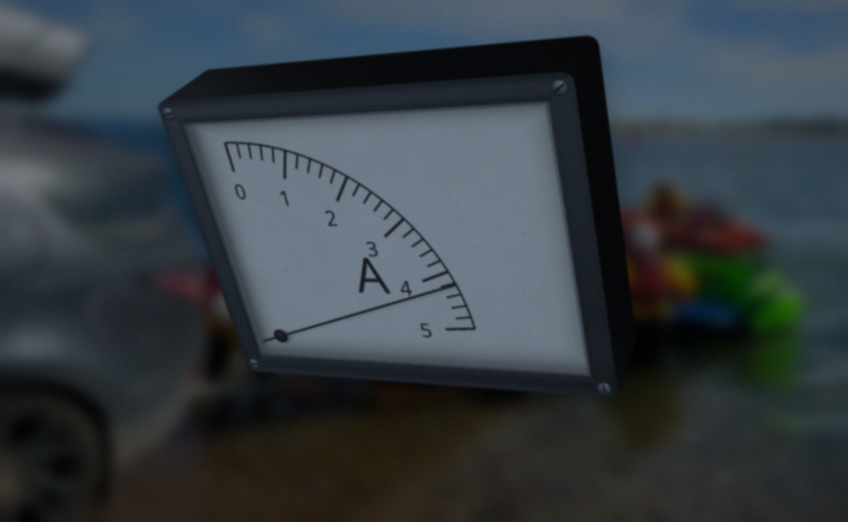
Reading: A 4.2
